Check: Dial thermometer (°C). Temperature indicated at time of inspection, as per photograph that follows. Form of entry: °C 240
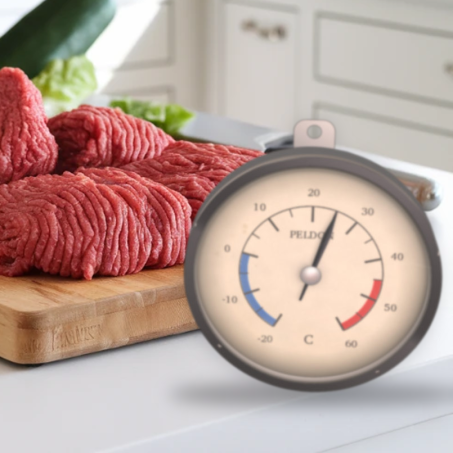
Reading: °C 25
